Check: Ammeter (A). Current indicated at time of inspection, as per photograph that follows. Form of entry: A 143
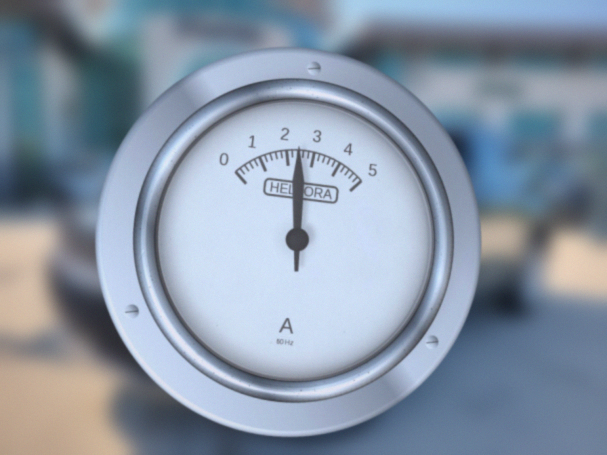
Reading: A 2.4
